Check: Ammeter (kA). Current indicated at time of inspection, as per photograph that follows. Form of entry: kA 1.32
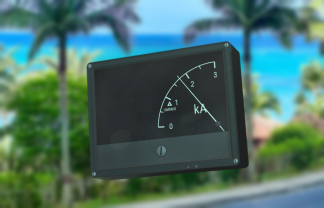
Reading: kA 1.75
